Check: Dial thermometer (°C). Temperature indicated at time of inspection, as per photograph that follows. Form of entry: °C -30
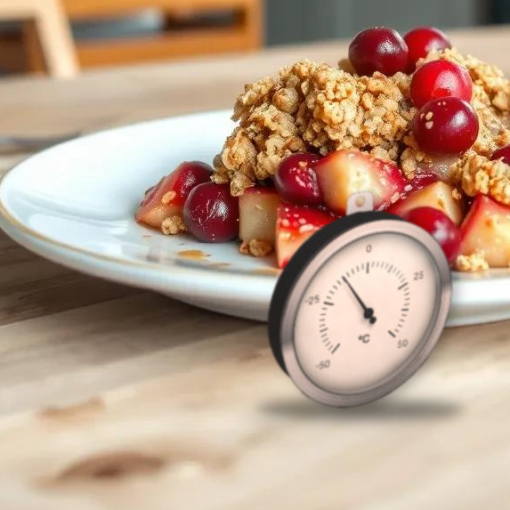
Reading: °C -12.5
